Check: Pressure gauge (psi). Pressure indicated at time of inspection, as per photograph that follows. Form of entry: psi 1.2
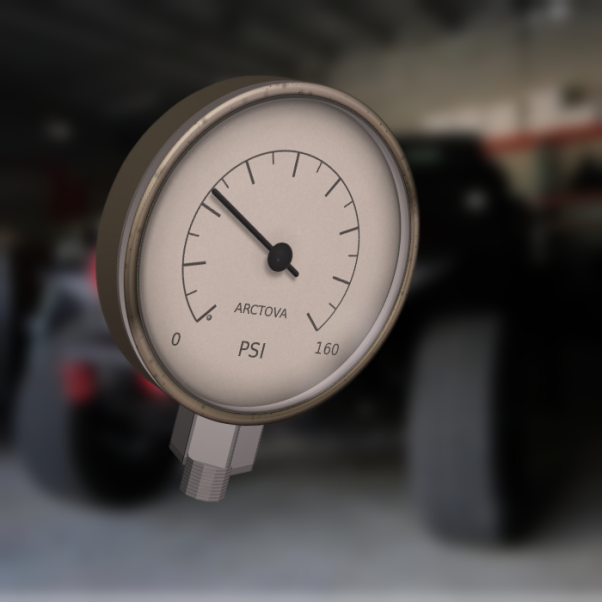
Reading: psi 45
